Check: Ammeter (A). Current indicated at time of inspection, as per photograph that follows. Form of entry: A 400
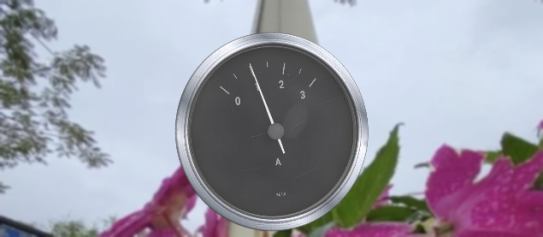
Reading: A 1
